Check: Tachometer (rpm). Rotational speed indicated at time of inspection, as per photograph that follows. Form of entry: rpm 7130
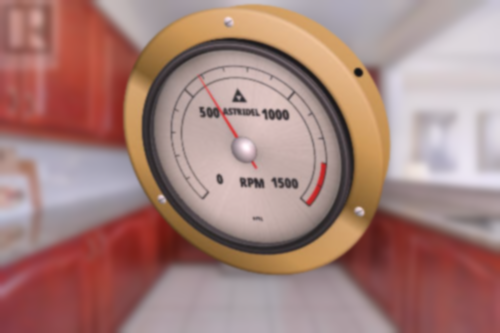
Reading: rpm 600
